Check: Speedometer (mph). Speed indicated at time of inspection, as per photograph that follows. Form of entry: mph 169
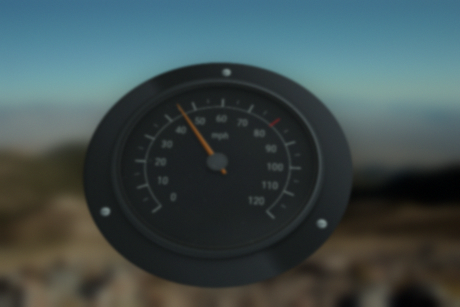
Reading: mph 45
